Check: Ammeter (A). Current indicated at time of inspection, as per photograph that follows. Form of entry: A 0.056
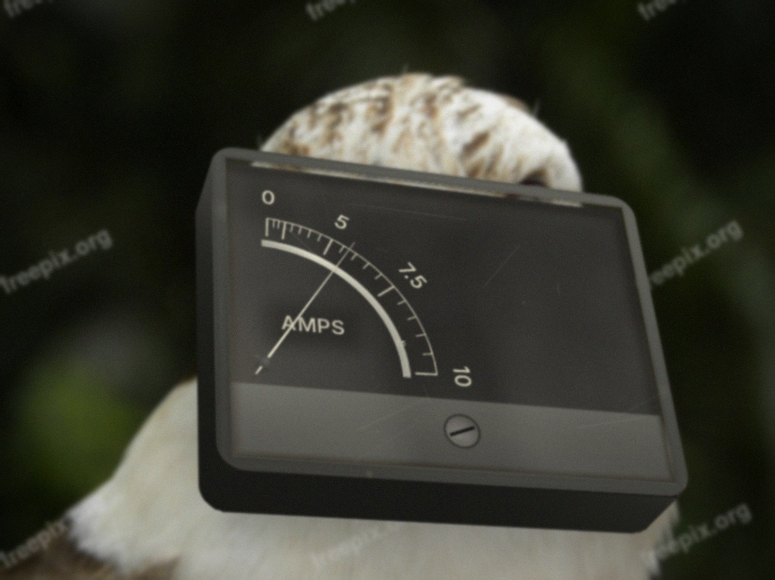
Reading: A 5.75
